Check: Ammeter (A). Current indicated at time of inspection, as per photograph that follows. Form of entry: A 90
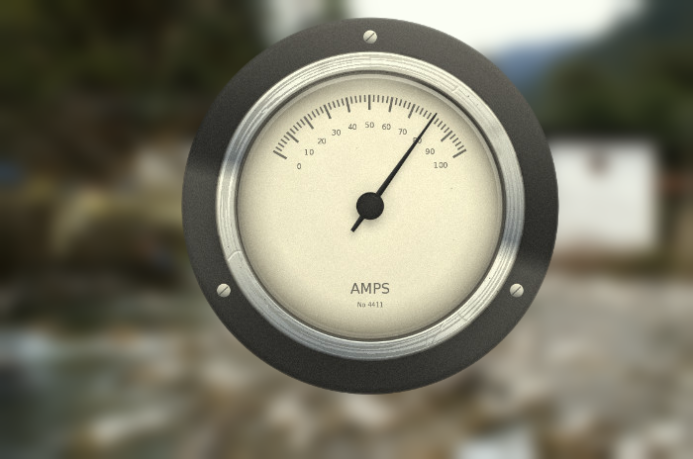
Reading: A 80
